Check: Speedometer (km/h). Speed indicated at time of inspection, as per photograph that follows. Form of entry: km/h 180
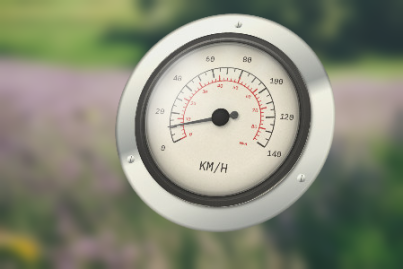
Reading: km/h 10
